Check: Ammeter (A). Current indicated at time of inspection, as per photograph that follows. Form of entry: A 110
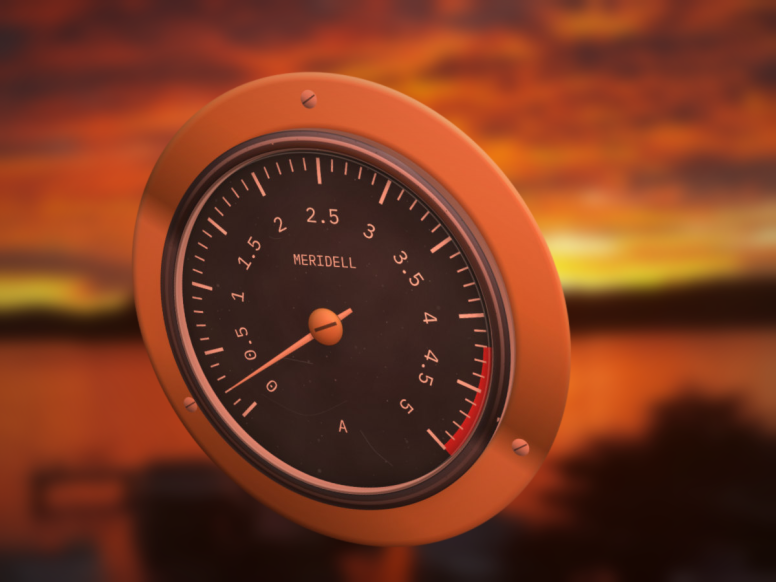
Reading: A 0.2
